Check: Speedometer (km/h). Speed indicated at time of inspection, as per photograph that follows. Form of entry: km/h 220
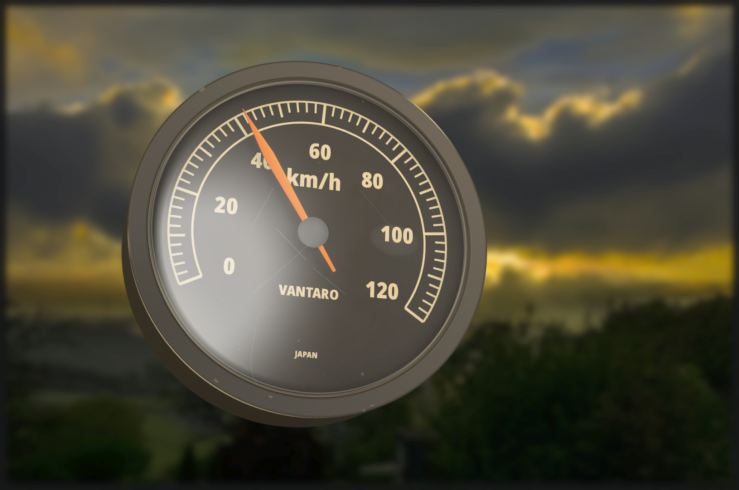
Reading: km/h 42
